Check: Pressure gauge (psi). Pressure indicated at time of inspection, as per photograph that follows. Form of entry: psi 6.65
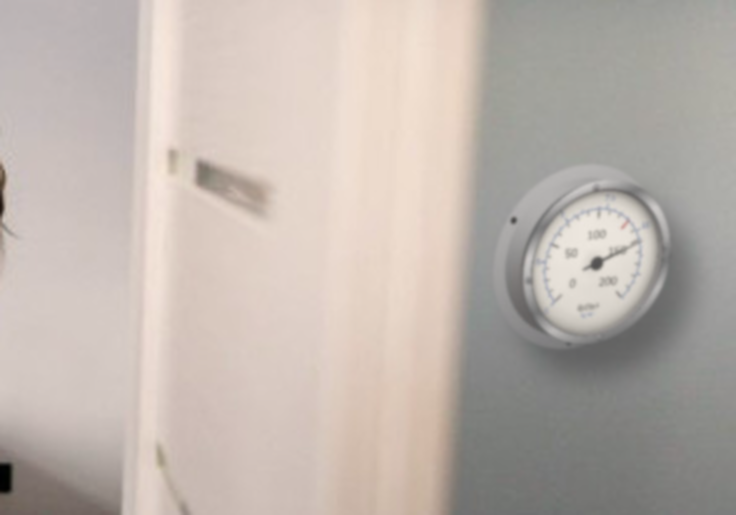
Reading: psi 150
